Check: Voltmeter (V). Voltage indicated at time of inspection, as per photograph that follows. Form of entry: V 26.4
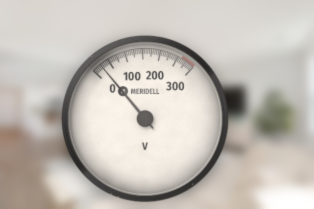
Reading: V 25
